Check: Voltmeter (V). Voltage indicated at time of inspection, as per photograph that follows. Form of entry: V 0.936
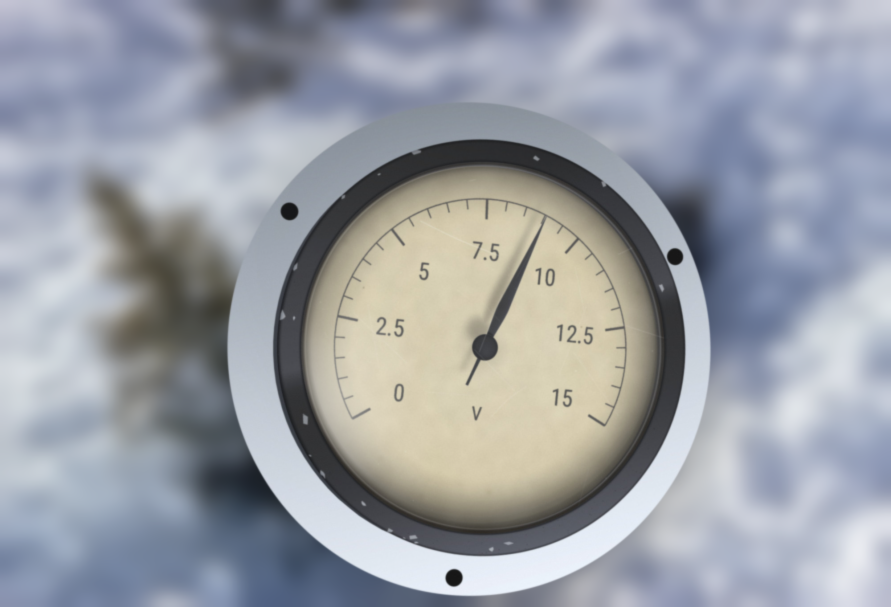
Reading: V 9
